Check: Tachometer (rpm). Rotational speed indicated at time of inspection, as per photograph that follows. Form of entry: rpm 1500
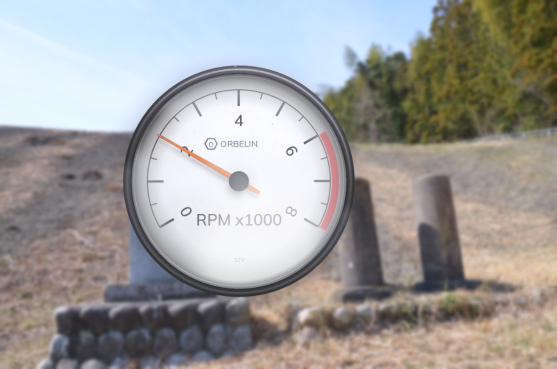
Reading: rpm 2000
